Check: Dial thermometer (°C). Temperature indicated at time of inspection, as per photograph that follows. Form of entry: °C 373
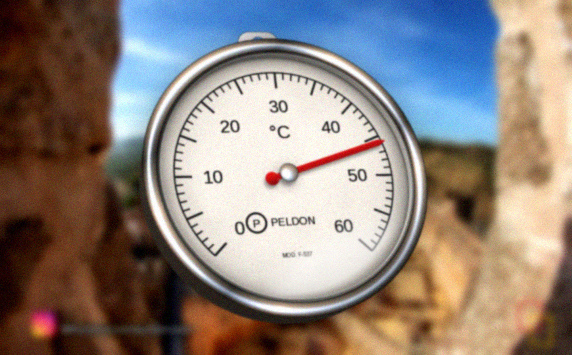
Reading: °C 46
